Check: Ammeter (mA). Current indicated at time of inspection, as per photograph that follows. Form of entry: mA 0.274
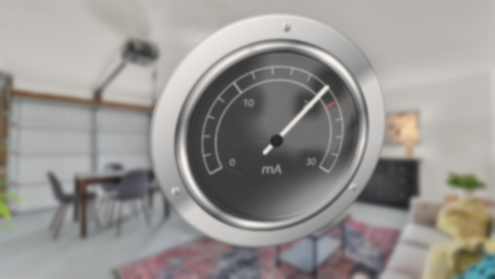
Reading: mA 20
